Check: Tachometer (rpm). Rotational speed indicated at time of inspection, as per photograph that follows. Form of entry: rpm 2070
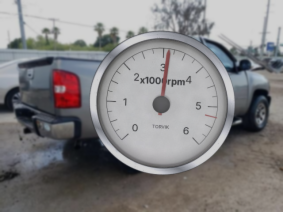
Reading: rpm 3125
